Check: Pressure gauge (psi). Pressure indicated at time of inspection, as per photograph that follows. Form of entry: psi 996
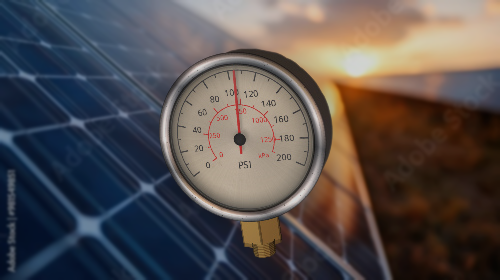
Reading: psi 105
